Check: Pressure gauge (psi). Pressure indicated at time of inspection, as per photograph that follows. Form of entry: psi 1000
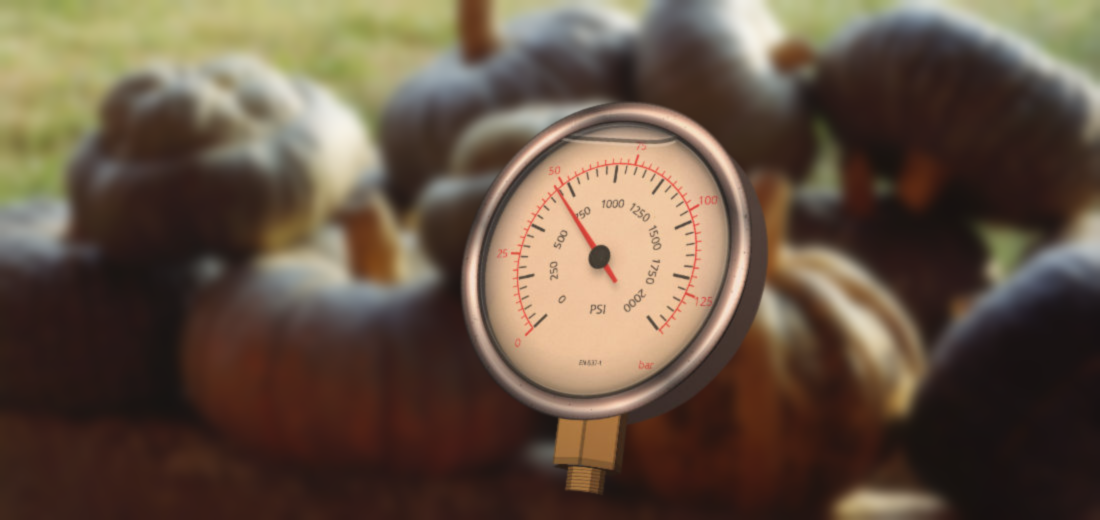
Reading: psi 700
